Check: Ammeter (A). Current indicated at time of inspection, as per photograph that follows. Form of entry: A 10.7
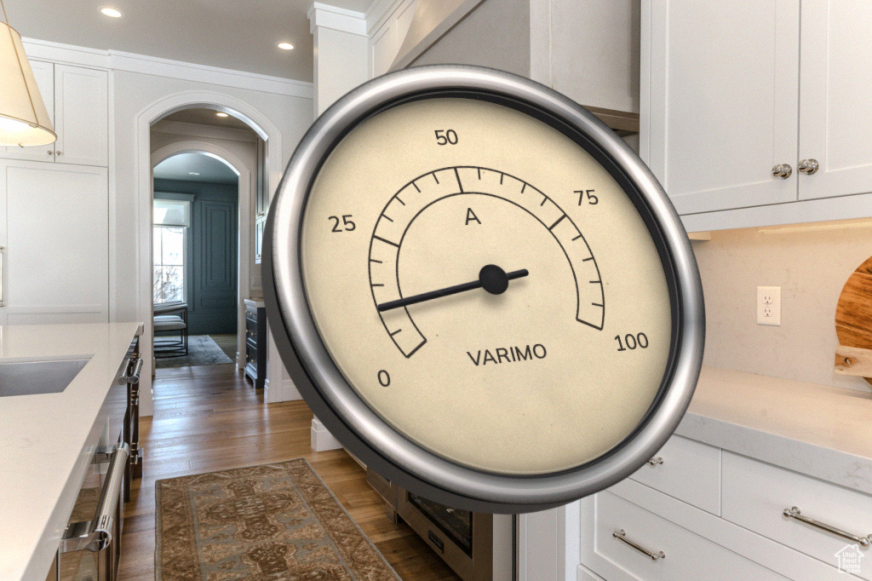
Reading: A 10
